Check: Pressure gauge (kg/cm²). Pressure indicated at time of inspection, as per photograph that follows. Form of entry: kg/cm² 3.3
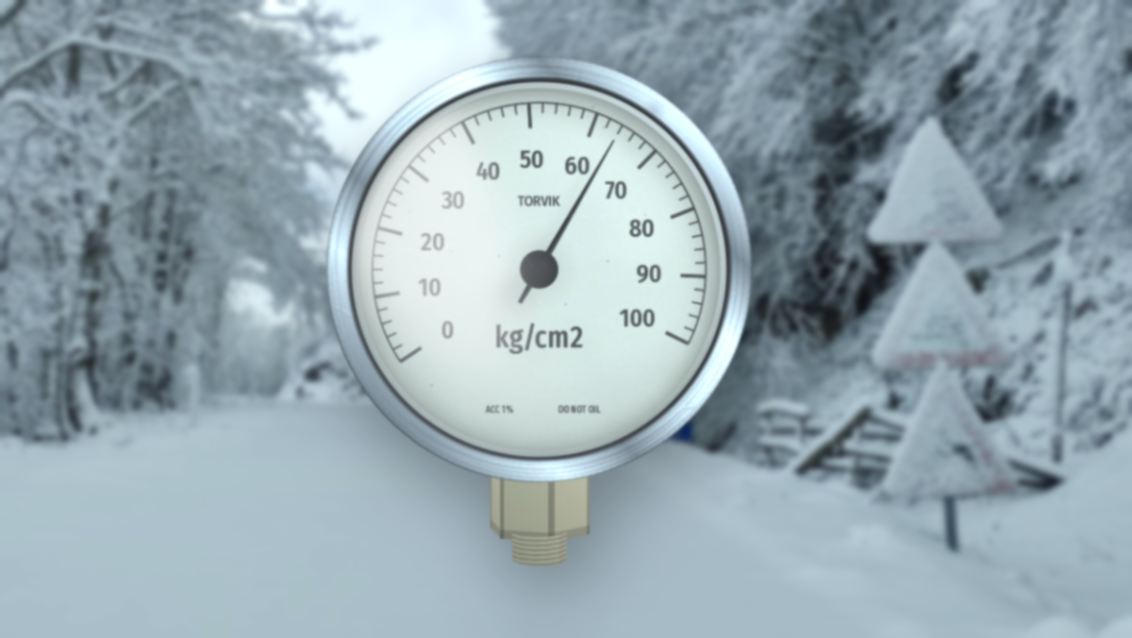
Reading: kg/cm² 64
